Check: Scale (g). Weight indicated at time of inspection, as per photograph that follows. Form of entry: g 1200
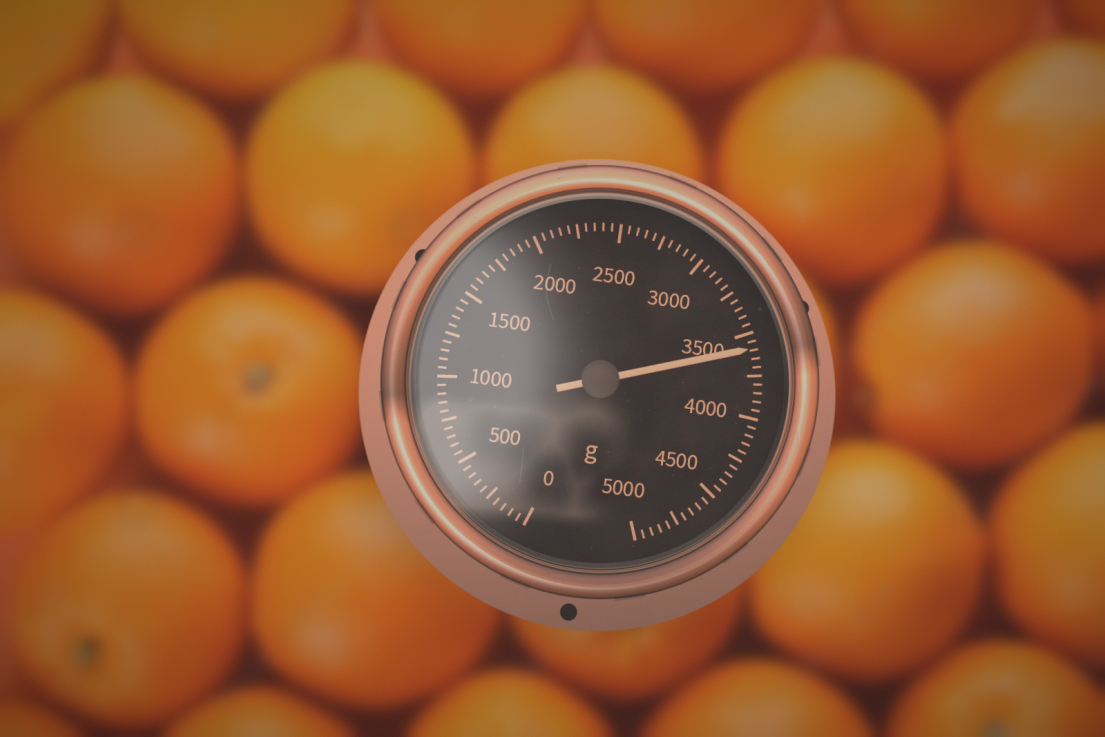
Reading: g 3600
